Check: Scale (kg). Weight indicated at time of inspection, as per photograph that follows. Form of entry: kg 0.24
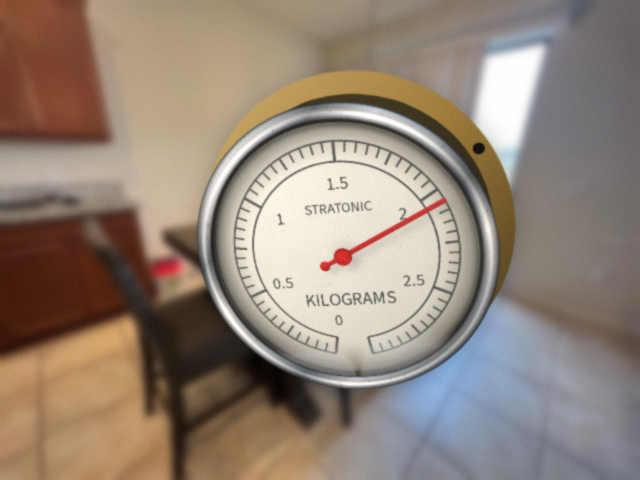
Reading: kg 2.05
